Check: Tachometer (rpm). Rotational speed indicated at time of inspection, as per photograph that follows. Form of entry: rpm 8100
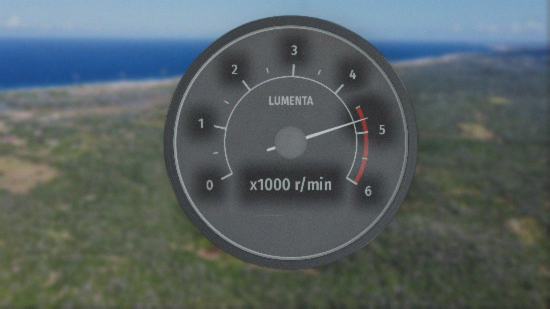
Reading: rpm 4750
